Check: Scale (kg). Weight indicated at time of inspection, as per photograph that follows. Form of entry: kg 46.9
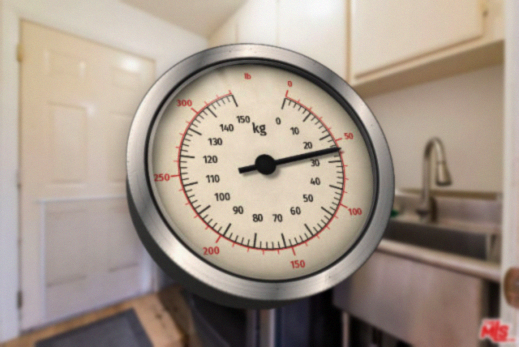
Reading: kg 26
